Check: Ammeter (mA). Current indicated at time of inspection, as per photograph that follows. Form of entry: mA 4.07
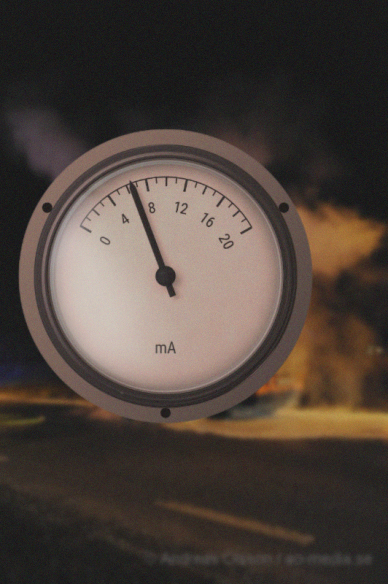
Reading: mA 6.5
